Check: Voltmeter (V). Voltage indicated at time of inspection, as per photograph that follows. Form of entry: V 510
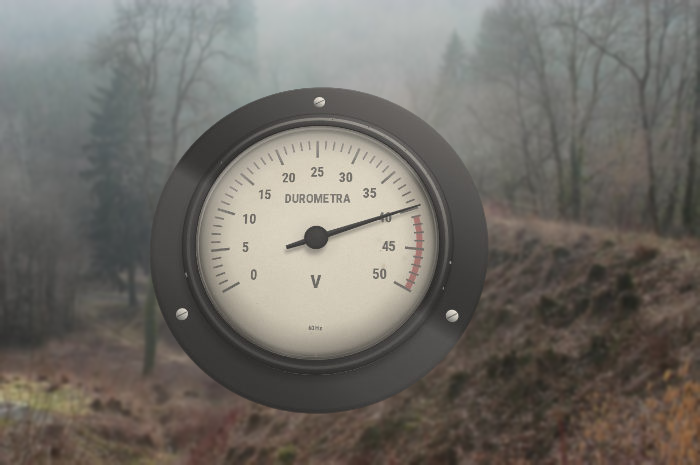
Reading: V 40
